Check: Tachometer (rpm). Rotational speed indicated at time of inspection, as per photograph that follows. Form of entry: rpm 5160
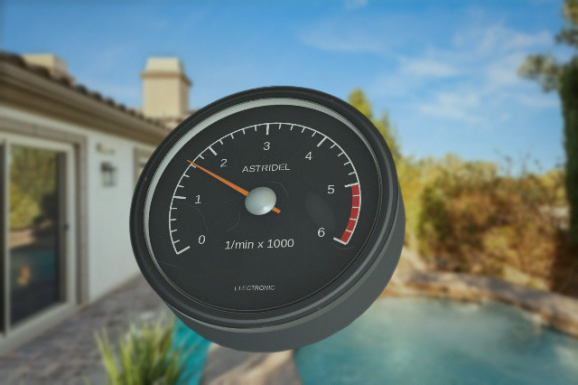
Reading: rpm 1600
